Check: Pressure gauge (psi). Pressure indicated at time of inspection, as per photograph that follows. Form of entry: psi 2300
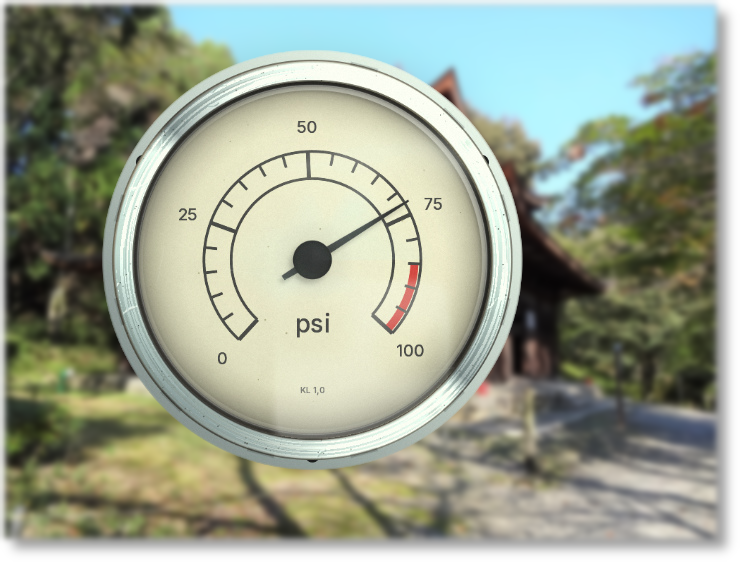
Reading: psi 72.5
